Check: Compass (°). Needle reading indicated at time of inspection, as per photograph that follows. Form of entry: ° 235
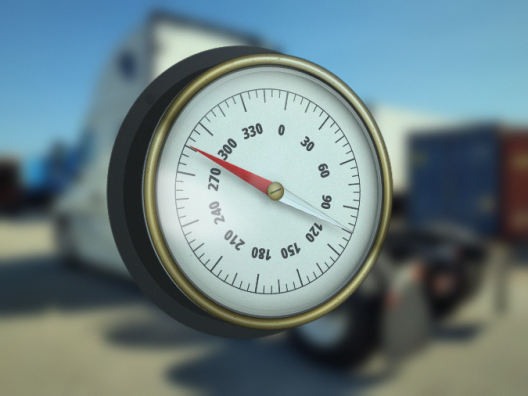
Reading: ° 285
